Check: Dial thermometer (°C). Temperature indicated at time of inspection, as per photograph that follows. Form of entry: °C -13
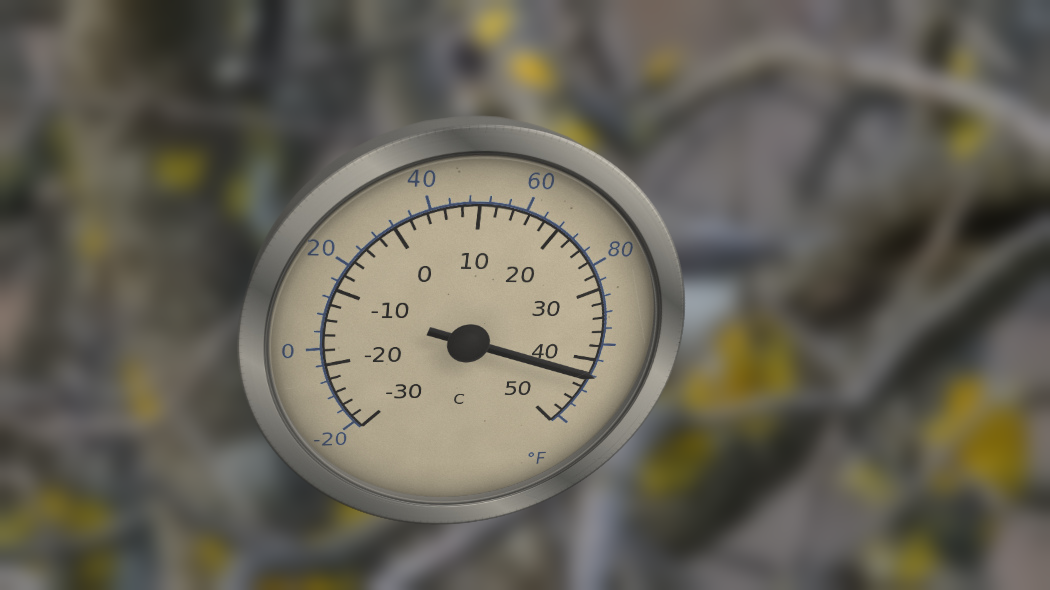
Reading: °C 42
